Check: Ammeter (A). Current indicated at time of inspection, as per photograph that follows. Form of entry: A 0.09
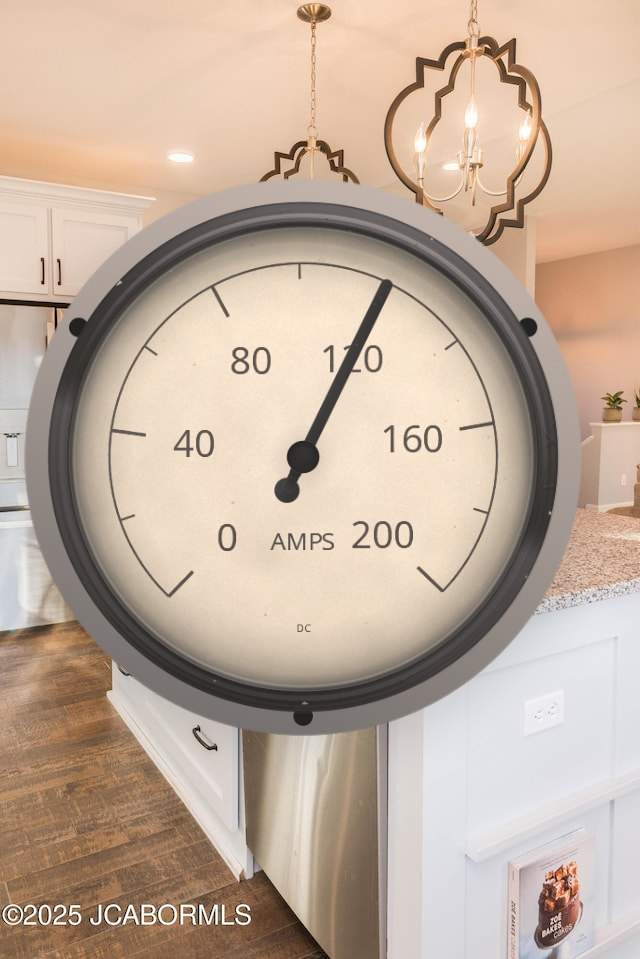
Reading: A 120
